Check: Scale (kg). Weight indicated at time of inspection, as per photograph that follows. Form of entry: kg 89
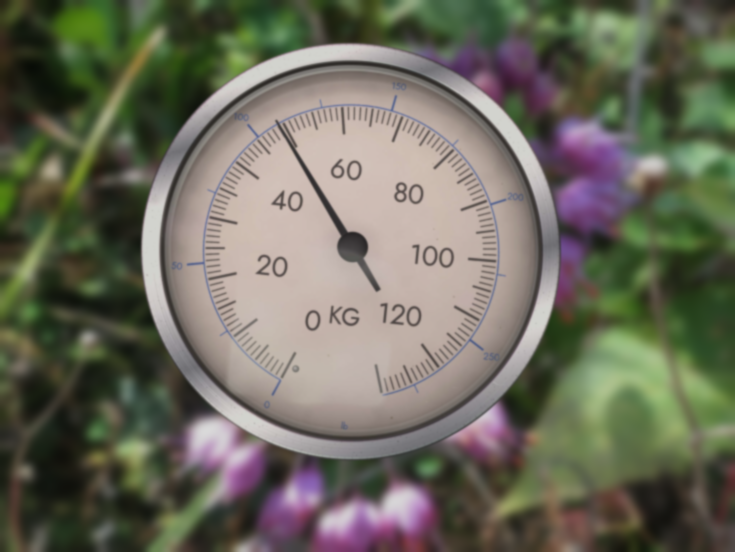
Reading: kg 49
